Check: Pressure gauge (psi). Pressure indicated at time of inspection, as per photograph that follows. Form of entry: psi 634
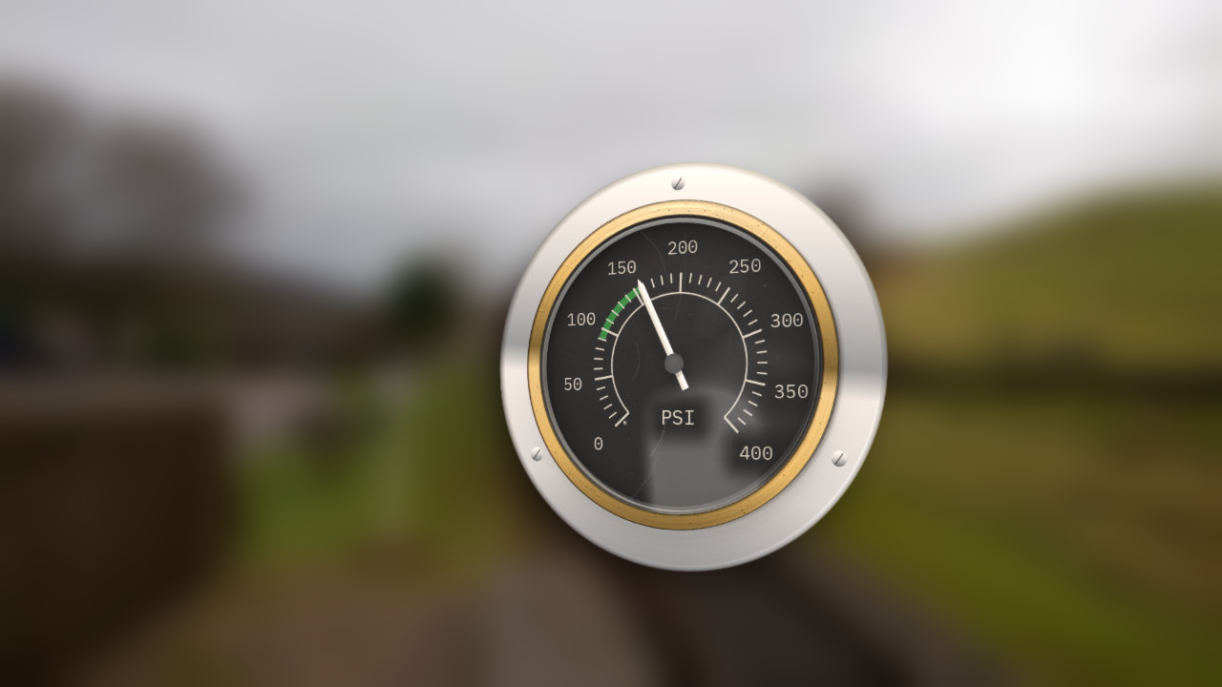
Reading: psi 160
